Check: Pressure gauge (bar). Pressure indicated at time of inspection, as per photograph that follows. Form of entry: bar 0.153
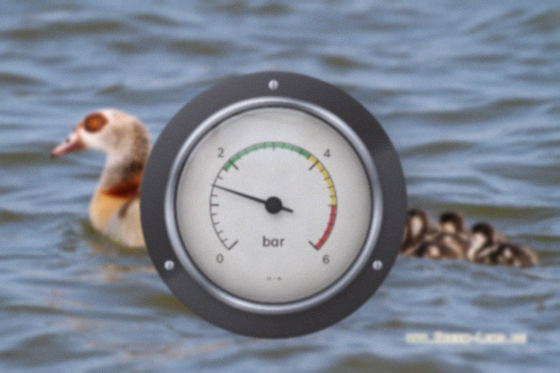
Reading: bar 1.4
